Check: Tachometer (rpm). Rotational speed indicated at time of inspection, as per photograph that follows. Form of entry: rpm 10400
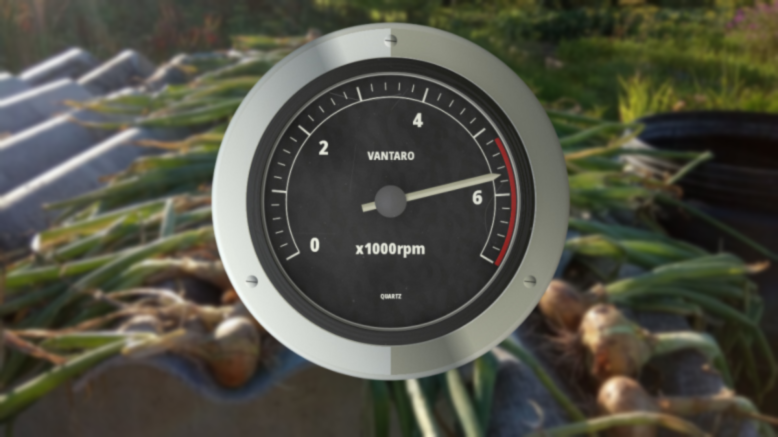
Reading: rpm 5700
